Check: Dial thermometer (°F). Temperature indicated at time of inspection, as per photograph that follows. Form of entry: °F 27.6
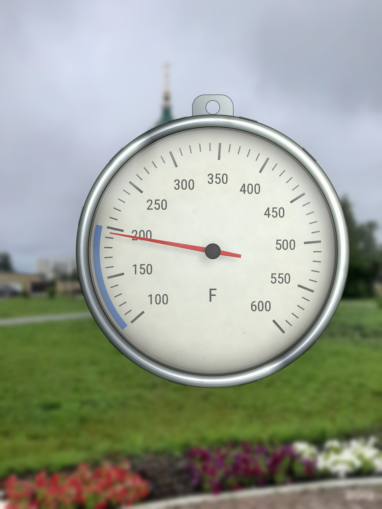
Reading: °F 195
